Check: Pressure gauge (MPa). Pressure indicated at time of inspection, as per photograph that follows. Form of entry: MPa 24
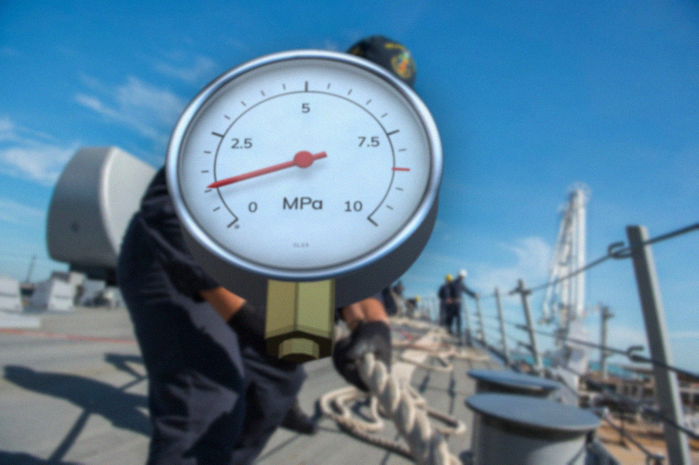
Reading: MPa 1
